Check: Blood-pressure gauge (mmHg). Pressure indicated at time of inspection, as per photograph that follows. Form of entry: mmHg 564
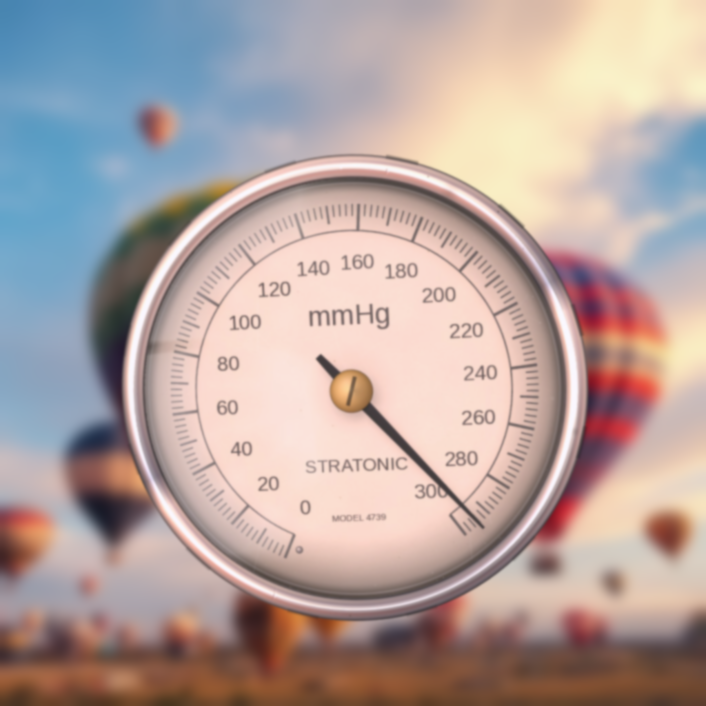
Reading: mmHg 294
